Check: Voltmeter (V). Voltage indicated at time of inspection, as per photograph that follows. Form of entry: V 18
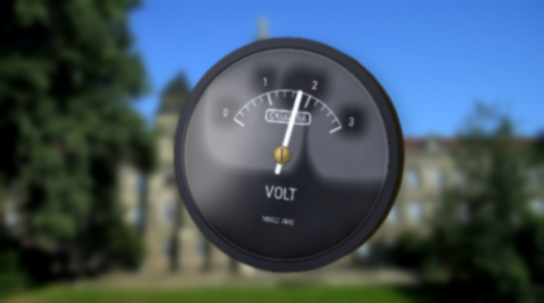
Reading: V 1.8
